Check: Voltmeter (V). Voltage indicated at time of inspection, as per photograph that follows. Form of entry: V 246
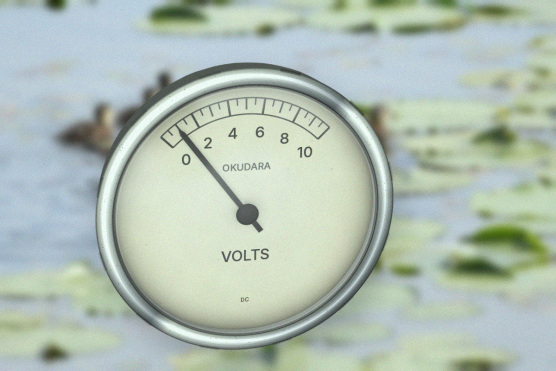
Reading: V 1
